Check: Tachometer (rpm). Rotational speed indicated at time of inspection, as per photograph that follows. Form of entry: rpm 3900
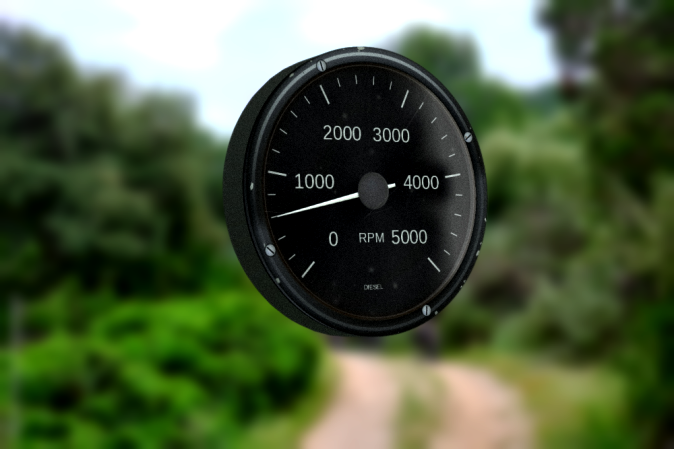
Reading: rpm 600
